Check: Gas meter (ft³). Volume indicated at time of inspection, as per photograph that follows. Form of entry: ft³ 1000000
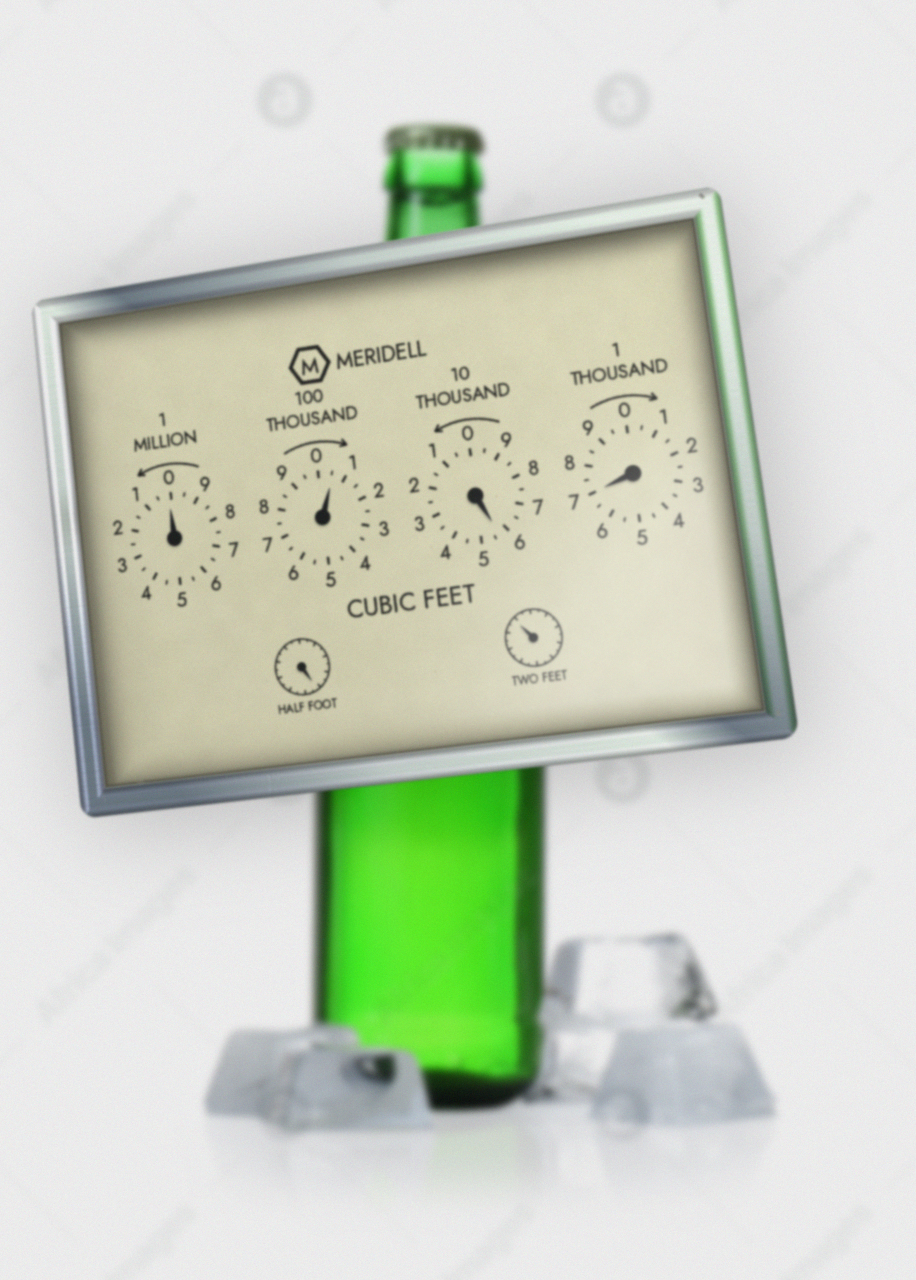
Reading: ft³ 5700
